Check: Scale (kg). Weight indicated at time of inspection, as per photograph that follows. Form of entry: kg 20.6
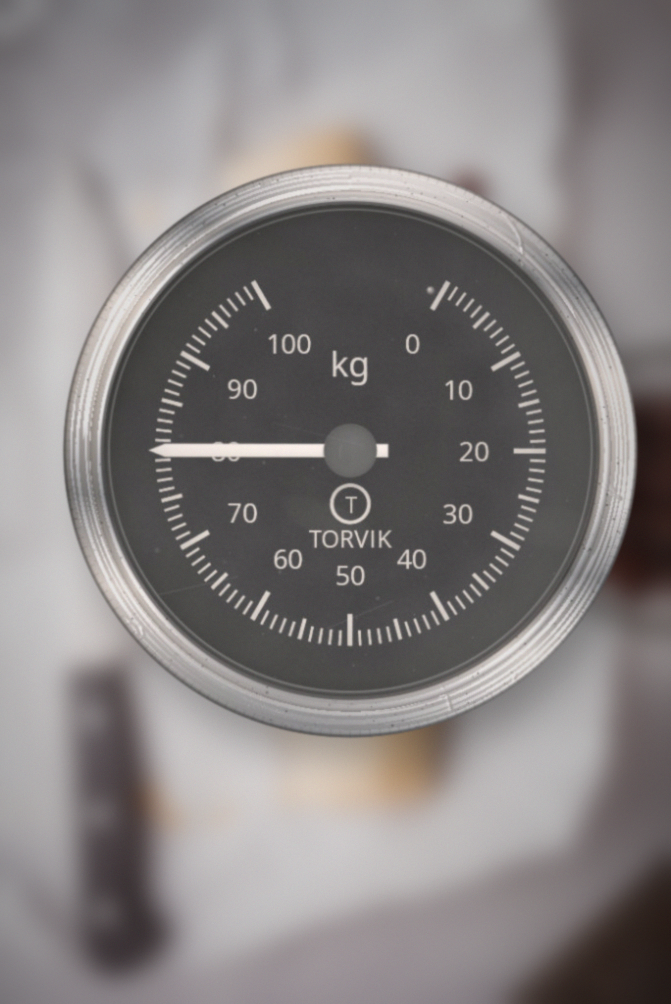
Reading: kg 80
